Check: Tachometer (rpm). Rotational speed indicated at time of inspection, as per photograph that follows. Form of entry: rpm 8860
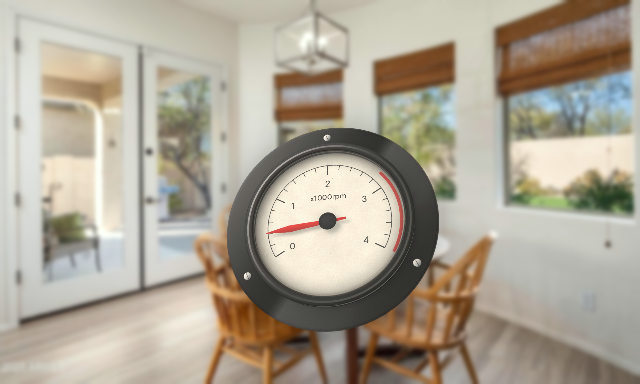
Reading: rpm 400
